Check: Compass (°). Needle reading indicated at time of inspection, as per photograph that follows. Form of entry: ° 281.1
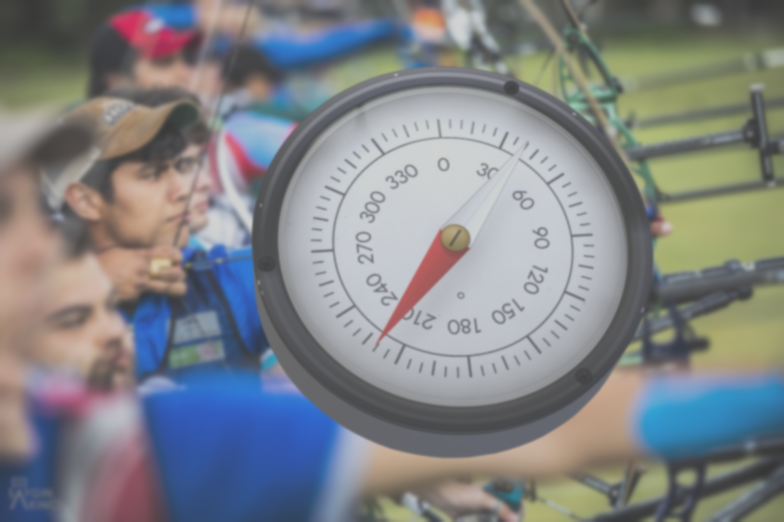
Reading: ° 220
